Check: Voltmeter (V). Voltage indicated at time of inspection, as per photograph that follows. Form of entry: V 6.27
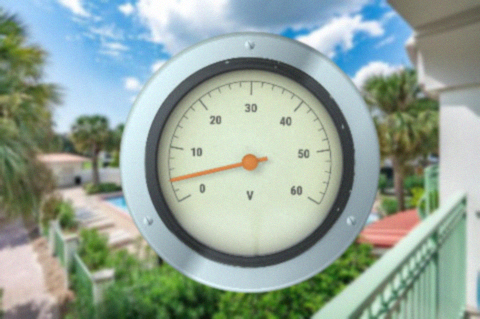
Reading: V 4
